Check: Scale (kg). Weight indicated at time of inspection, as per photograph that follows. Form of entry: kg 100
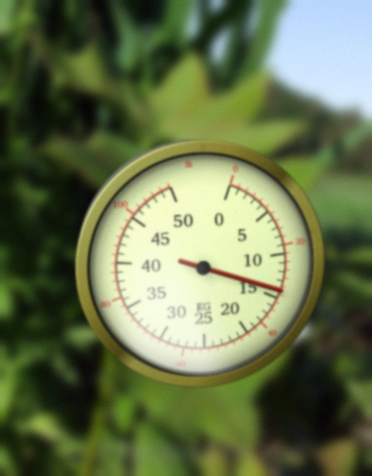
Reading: kg 14
